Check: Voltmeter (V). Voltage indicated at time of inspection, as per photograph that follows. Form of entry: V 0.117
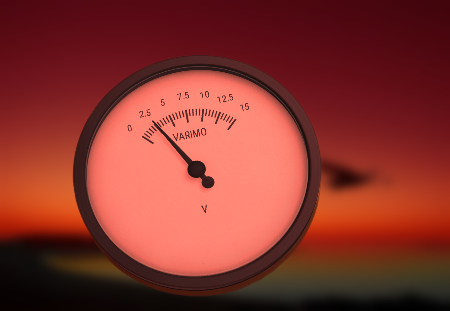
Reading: V 2.5
